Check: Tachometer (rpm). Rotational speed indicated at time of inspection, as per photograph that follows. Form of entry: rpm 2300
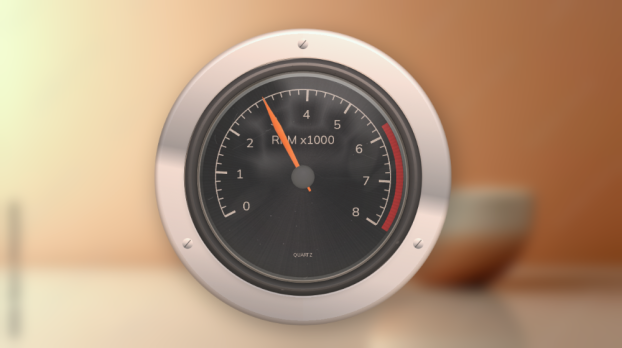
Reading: rpm 3000
